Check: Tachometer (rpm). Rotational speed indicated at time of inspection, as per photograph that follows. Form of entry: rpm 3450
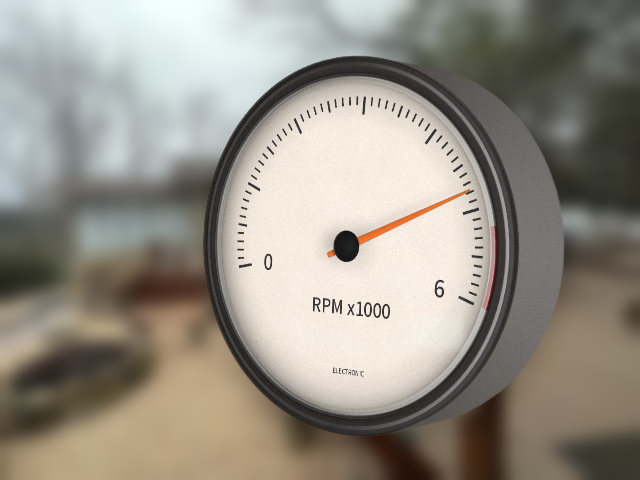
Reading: rpm 4800
